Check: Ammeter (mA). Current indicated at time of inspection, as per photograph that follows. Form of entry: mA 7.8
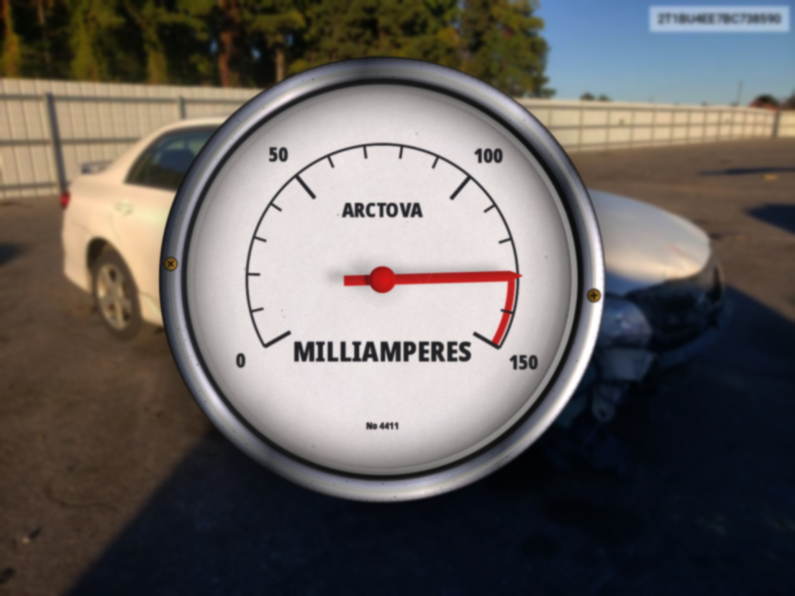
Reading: mA 130
